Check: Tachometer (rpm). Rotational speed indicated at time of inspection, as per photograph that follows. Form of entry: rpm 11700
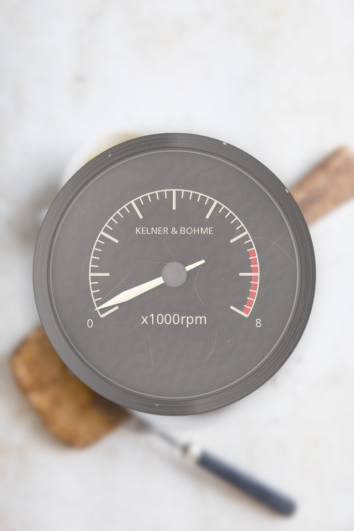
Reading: rpm 200
